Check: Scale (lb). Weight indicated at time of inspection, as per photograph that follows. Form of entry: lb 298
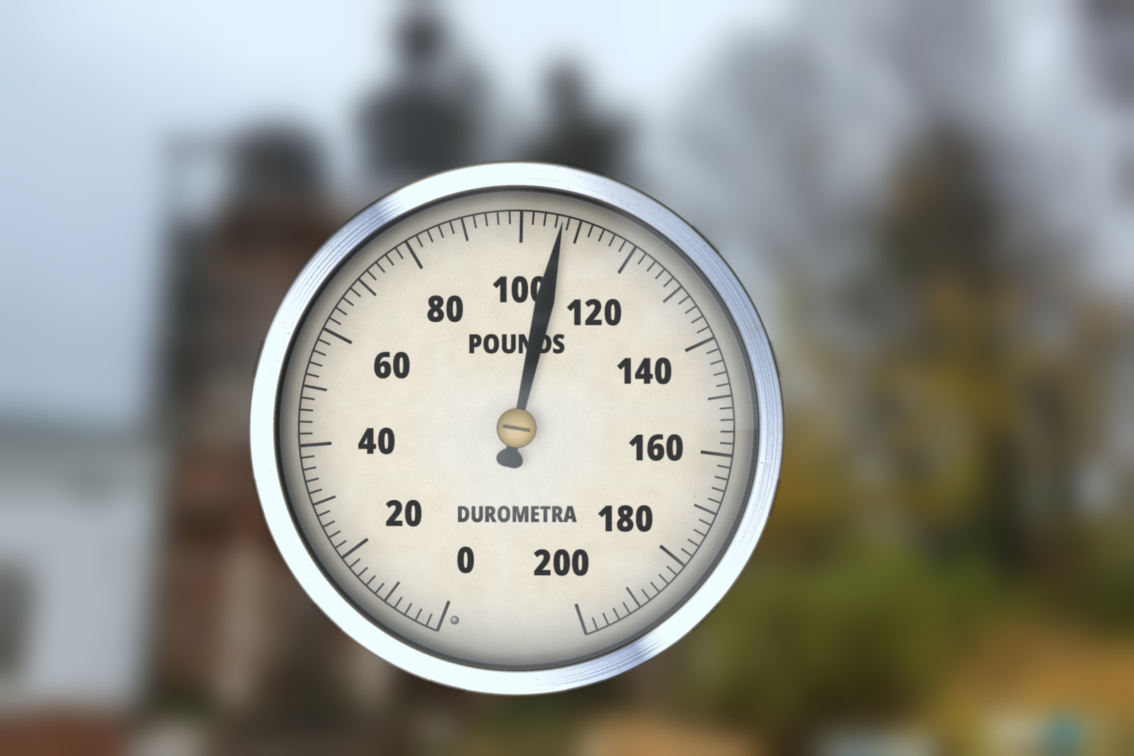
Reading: lb 107
